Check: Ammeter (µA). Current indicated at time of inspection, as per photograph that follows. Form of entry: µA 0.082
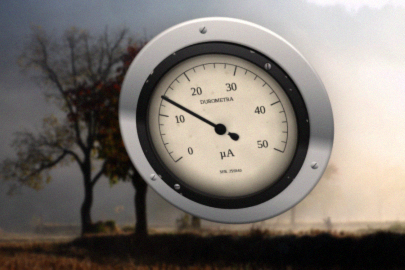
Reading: µA 14
